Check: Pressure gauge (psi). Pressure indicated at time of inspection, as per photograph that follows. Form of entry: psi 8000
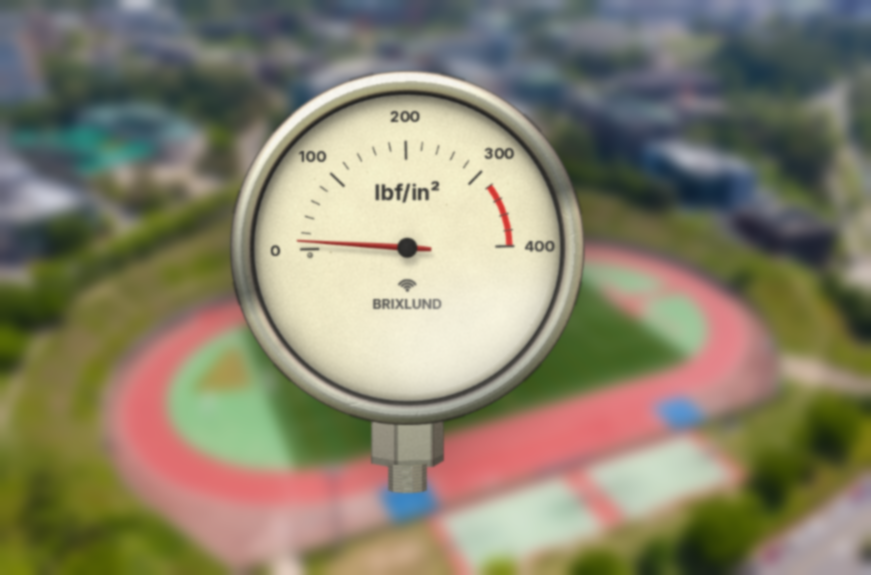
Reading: psi 10
